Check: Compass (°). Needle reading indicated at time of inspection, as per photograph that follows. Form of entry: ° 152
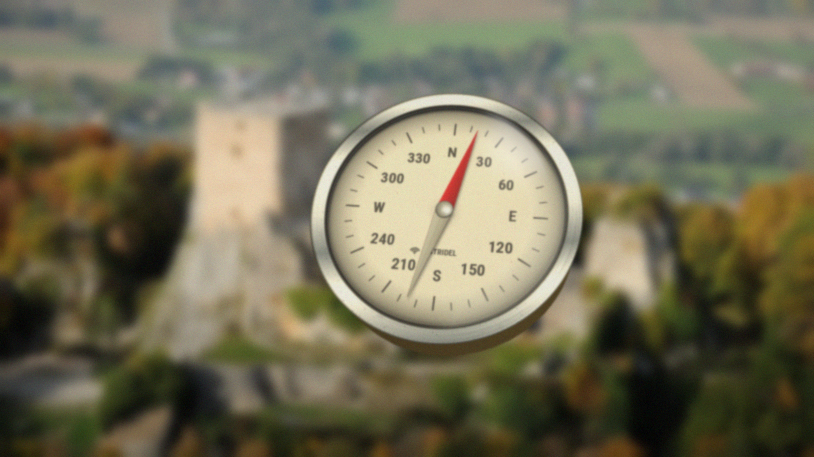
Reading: ° 15
